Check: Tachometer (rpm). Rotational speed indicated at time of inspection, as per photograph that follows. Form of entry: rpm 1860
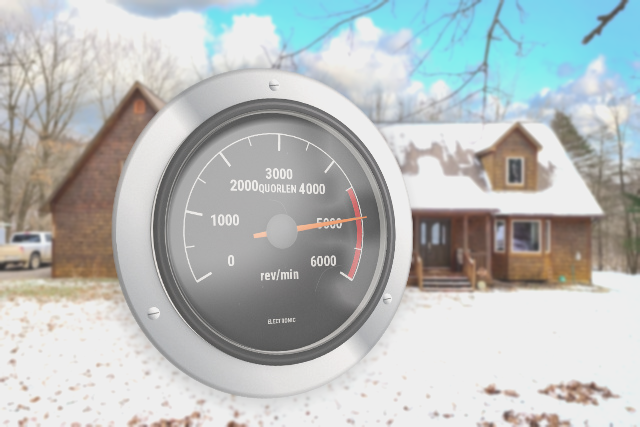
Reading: rpm 5000
